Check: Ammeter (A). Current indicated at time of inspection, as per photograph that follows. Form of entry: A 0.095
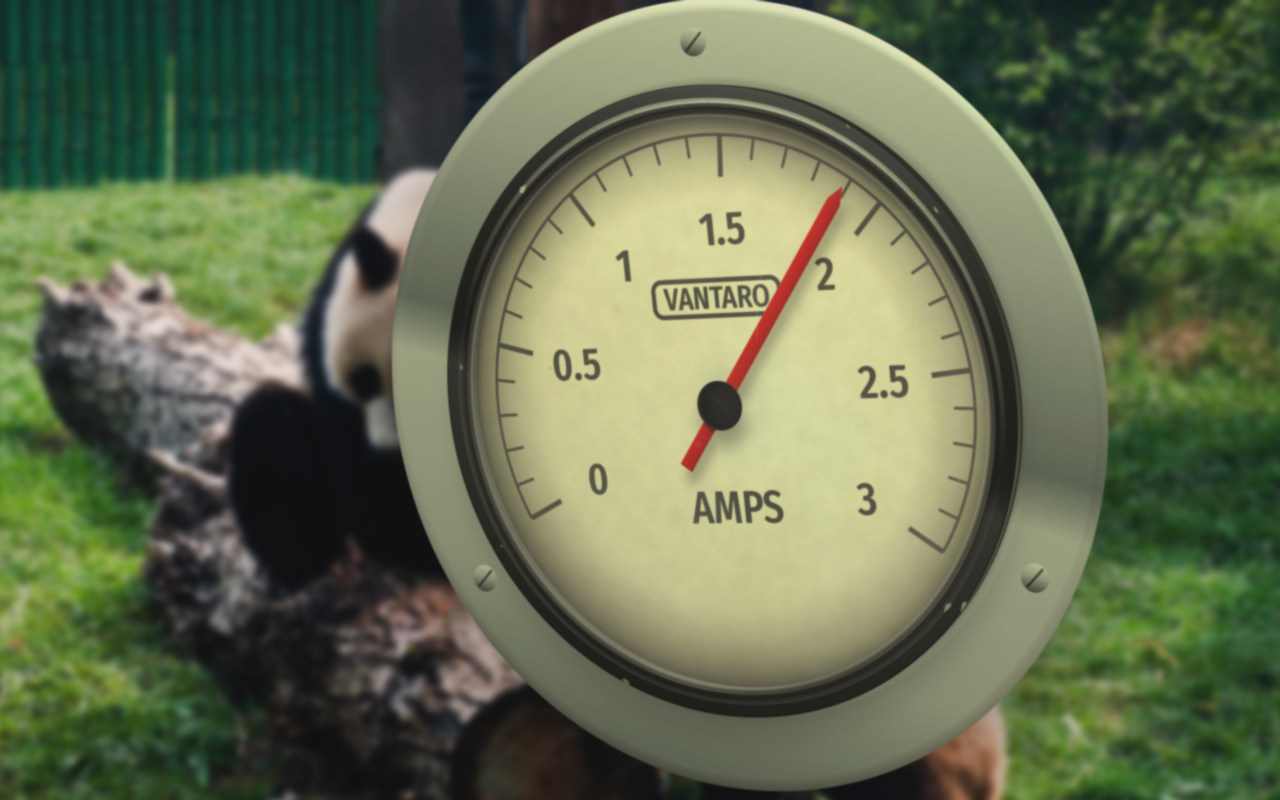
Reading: A 1.9
